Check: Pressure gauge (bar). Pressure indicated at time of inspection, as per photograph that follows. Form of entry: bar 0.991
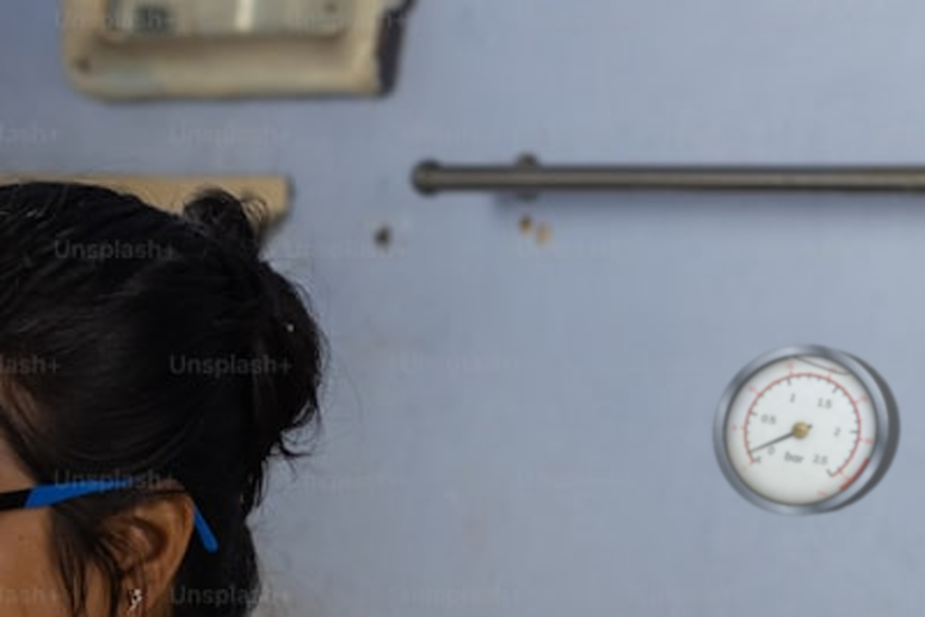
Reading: bar 0.1
